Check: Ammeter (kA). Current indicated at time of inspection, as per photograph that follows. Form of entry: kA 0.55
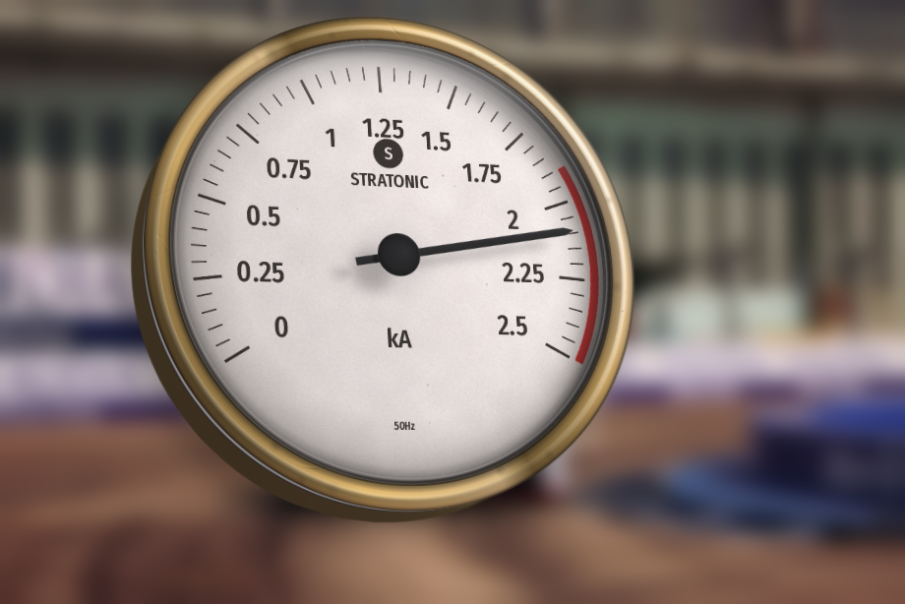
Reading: kA 2.1
